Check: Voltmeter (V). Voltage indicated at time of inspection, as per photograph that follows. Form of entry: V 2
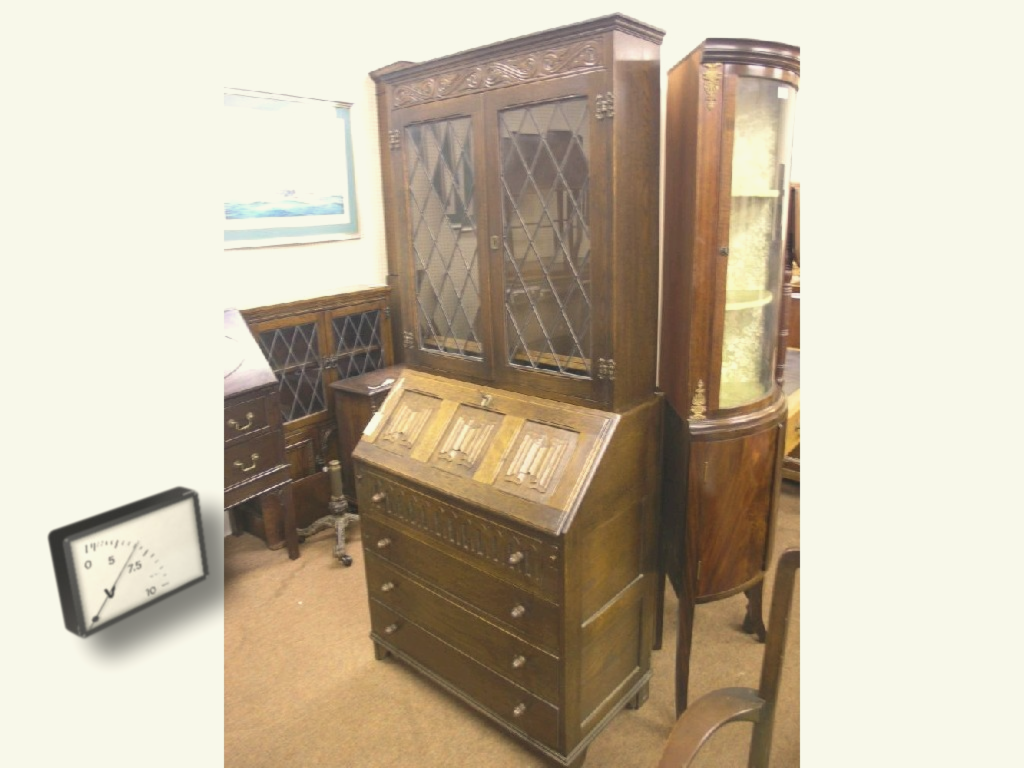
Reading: V 6.5
